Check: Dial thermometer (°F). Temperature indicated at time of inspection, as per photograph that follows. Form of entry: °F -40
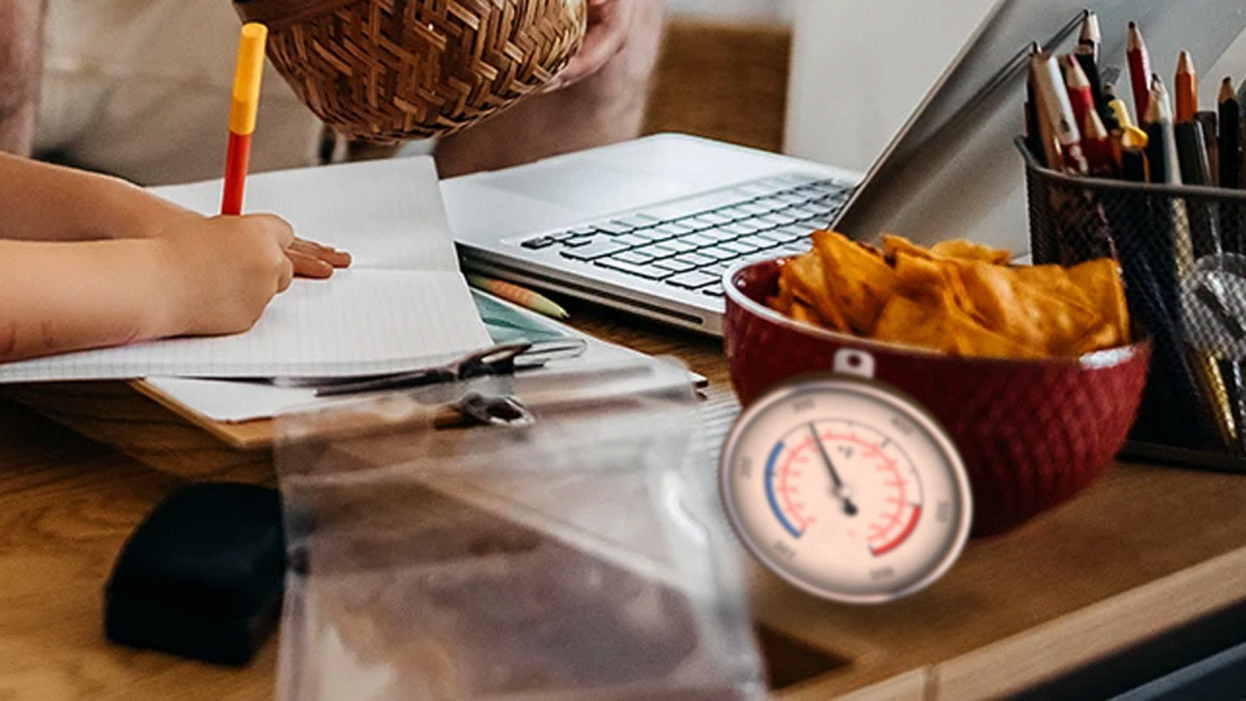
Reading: °F 300
